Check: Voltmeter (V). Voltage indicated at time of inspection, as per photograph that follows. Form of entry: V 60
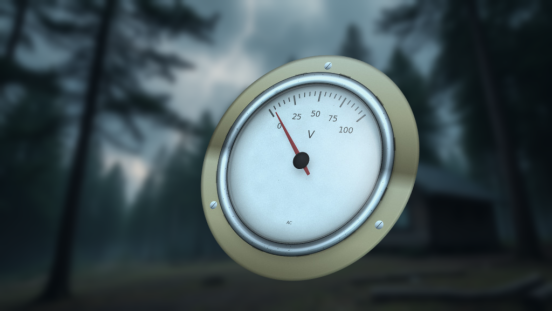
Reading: V 5
